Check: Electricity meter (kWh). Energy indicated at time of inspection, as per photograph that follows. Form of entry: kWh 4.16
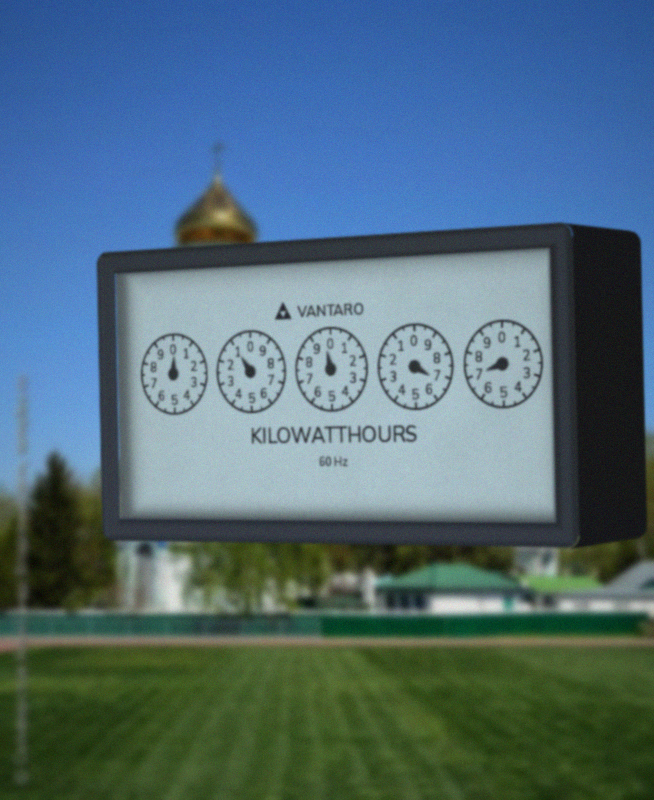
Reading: kWh 967
